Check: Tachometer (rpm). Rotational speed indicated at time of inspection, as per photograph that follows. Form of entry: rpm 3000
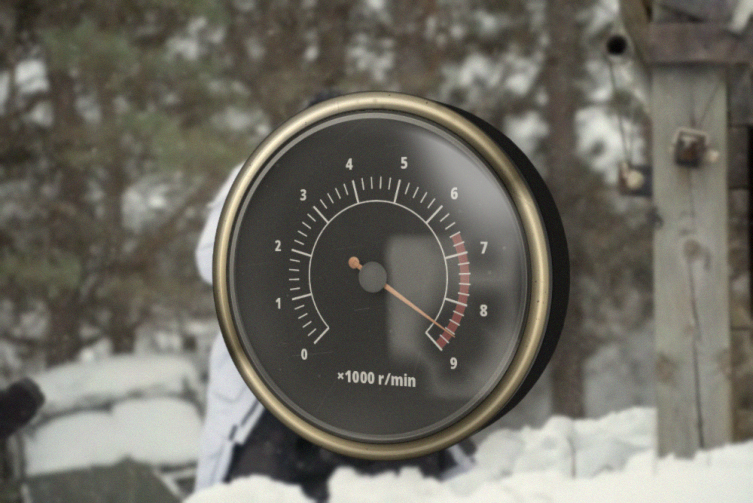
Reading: rpm 8600
